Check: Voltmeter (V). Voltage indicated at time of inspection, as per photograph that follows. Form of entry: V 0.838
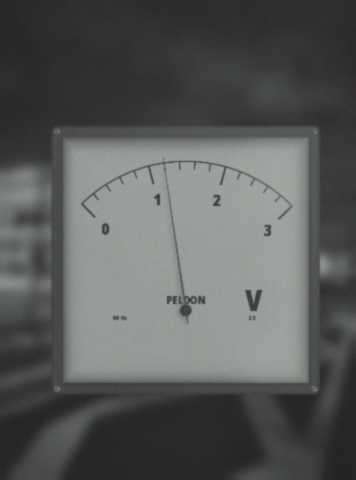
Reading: V 1.2
